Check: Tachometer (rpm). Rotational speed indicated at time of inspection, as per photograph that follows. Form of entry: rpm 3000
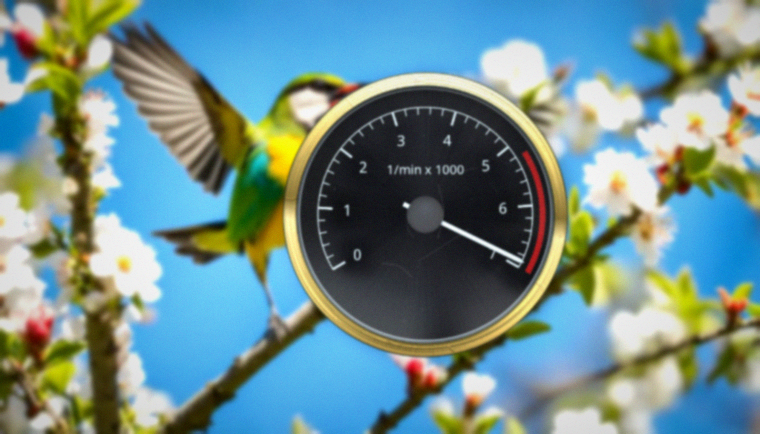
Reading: rpm 6900
